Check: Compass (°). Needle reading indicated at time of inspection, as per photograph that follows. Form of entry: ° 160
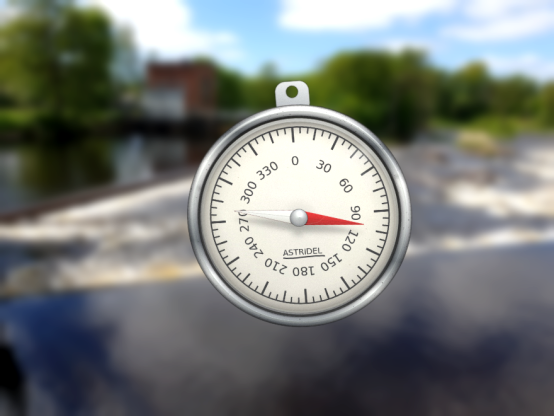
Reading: ° 100
